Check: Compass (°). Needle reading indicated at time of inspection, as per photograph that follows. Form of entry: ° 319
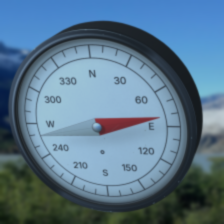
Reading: ° 80
